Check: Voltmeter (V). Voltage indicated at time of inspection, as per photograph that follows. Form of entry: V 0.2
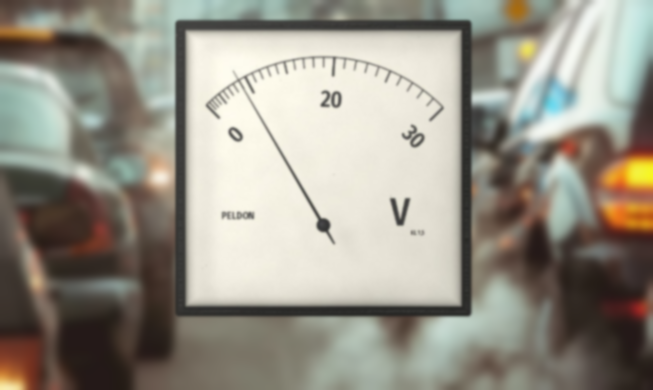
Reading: V 9
